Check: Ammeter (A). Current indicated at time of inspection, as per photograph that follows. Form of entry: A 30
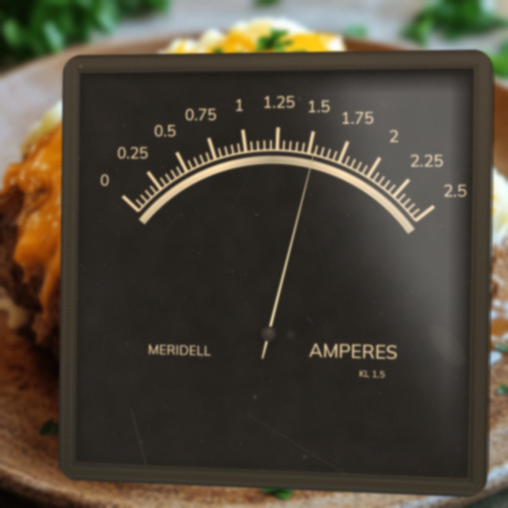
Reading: A 1.55
